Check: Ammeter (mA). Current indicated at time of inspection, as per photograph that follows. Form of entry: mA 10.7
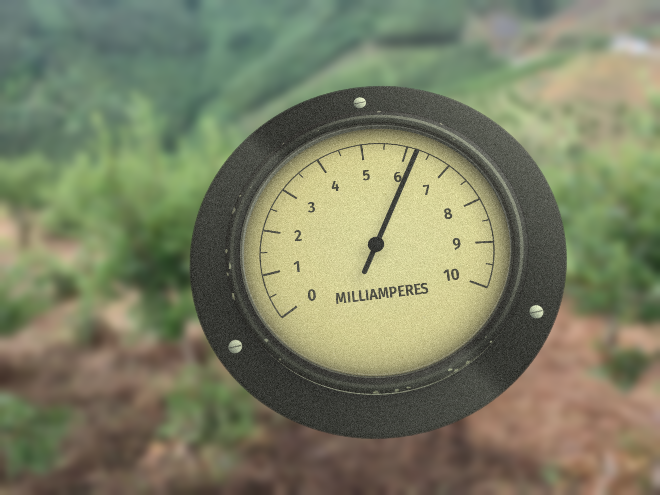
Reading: mA 6.25
